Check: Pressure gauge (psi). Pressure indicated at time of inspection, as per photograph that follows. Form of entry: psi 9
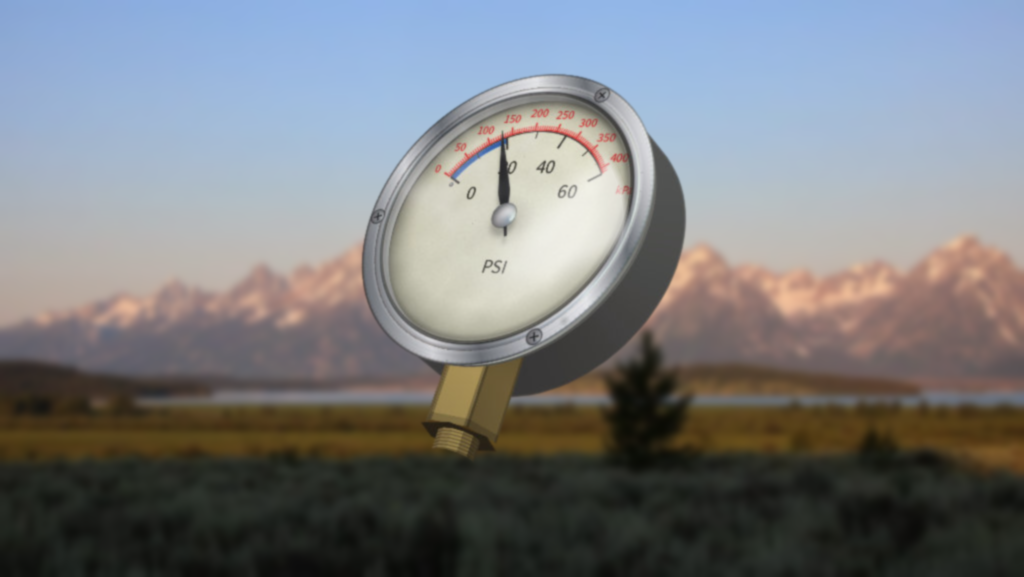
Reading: psi 20
